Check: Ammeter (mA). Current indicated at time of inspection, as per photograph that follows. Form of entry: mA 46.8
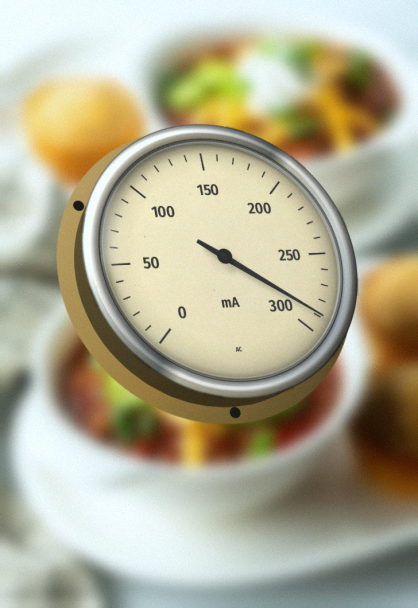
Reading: mA 290
